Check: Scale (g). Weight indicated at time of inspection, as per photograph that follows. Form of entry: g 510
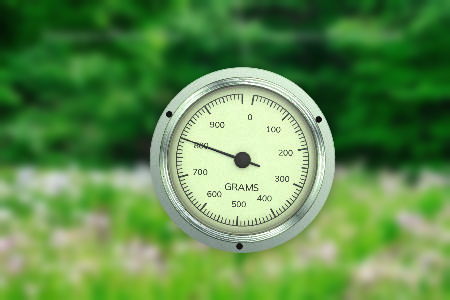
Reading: g 800
